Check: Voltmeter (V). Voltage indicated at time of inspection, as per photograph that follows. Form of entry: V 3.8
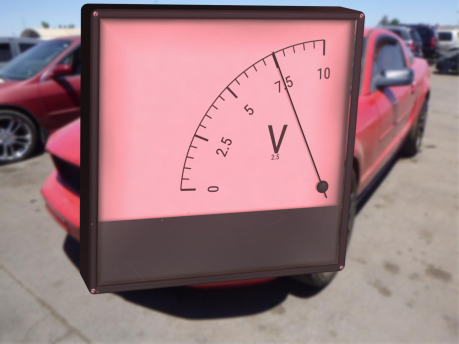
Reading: V 7.5
